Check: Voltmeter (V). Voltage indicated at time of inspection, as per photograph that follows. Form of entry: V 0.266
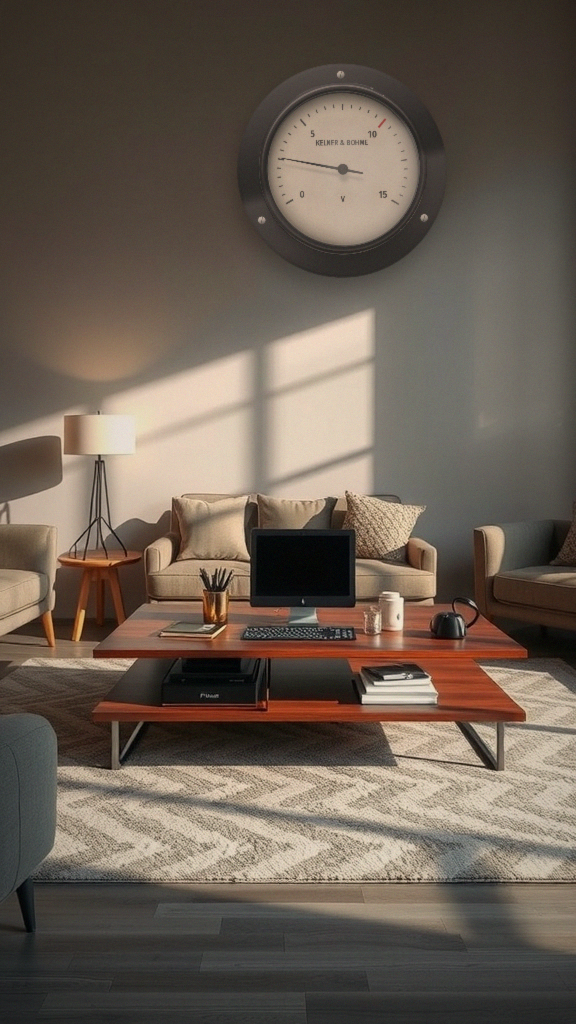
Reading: V 2.5
